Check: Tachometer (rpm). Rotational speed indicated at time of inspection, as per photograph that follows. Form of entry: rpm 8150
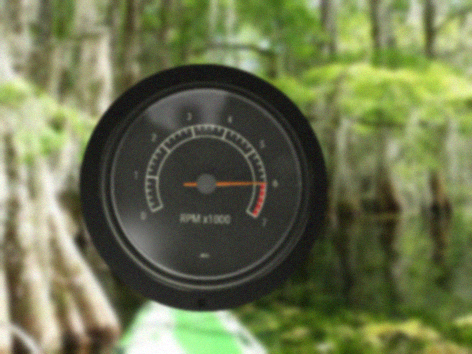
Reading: rpm 6000
